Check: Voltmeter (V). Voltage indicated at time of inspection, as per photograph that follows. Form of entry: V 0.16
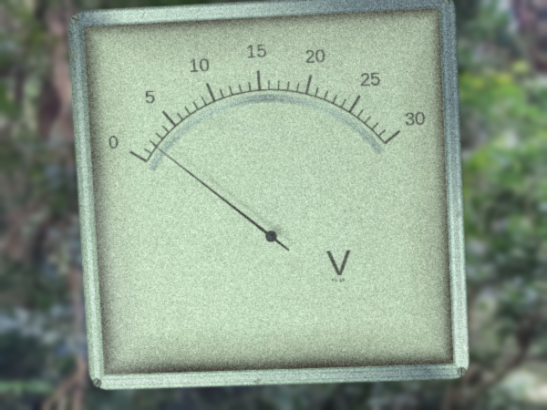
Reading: V 2
